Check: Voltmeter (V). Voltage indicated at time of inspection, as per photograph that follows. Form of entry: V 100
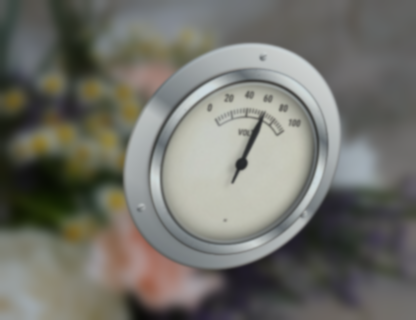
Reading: V 60
